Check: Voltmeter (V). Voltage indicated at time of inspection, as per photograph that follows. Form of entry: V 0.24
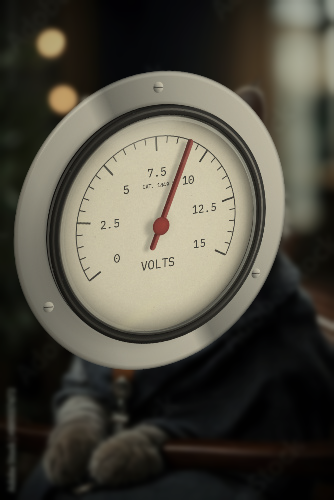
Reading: V 9
